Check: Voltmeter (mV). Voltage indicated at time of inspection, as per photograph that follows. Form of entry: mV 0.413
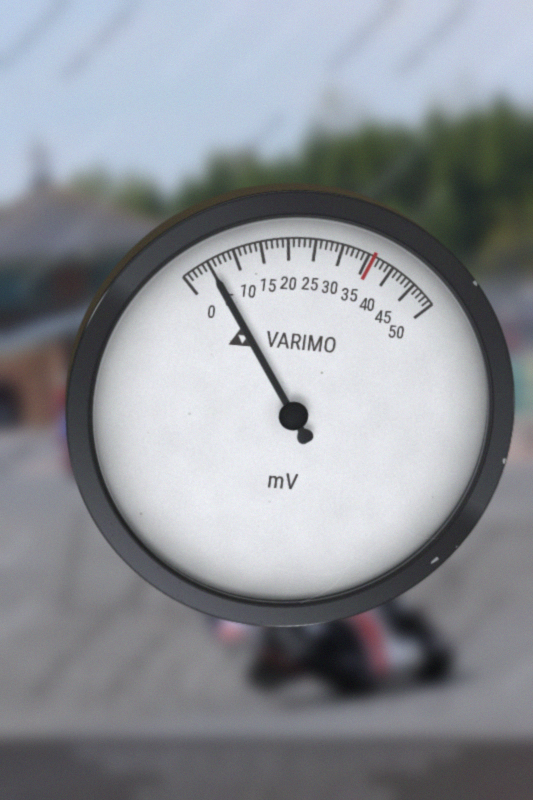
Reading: mV 5
